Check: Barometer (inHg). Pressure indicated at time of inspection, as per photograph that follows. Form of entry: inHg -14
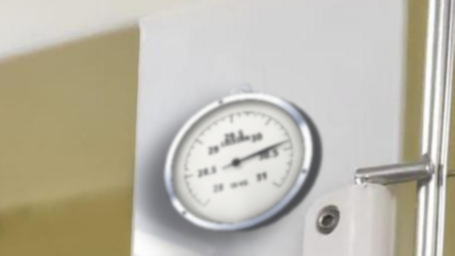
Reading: inHg 30.4
